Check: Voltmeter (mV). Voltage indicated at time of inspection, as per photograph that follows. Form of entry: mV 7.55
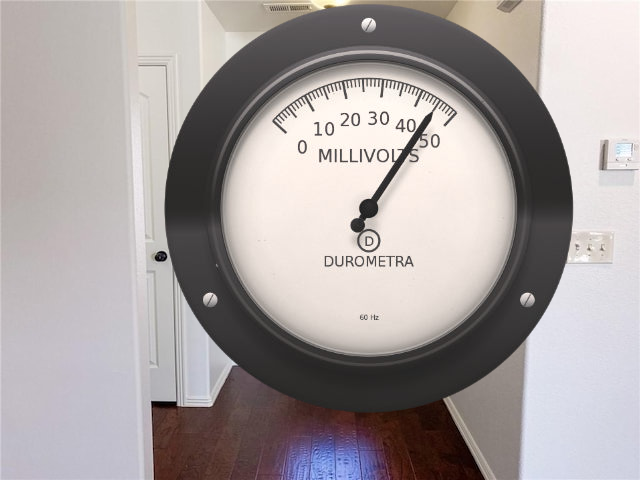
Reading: mV 45
